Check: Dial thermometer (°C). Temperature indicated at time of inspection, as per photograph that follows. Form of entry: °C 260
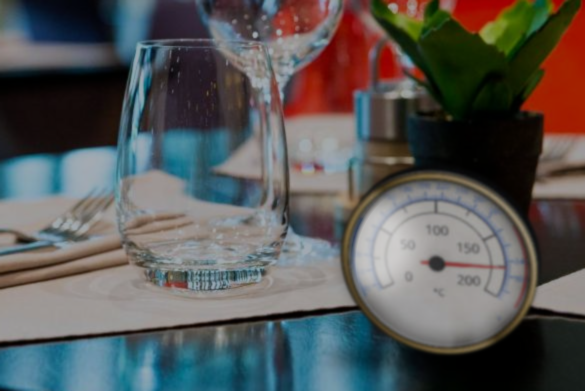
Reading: °C 175
